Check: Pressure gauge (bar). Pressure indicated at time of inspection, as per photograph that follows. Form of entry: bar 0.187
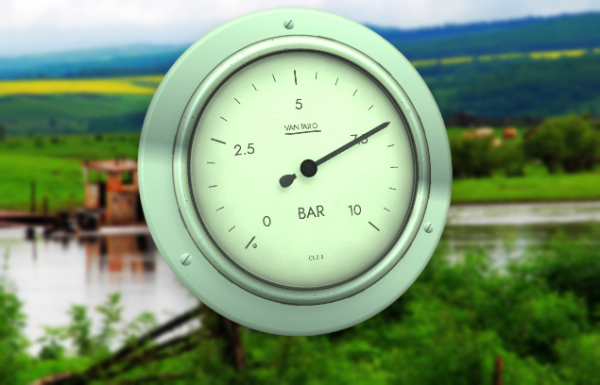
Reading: bar 7.5
